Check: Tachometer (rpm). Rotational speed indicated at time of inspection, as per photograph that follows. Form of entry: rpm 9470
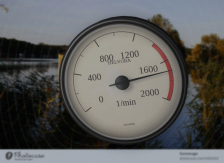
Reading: rpm 1700
